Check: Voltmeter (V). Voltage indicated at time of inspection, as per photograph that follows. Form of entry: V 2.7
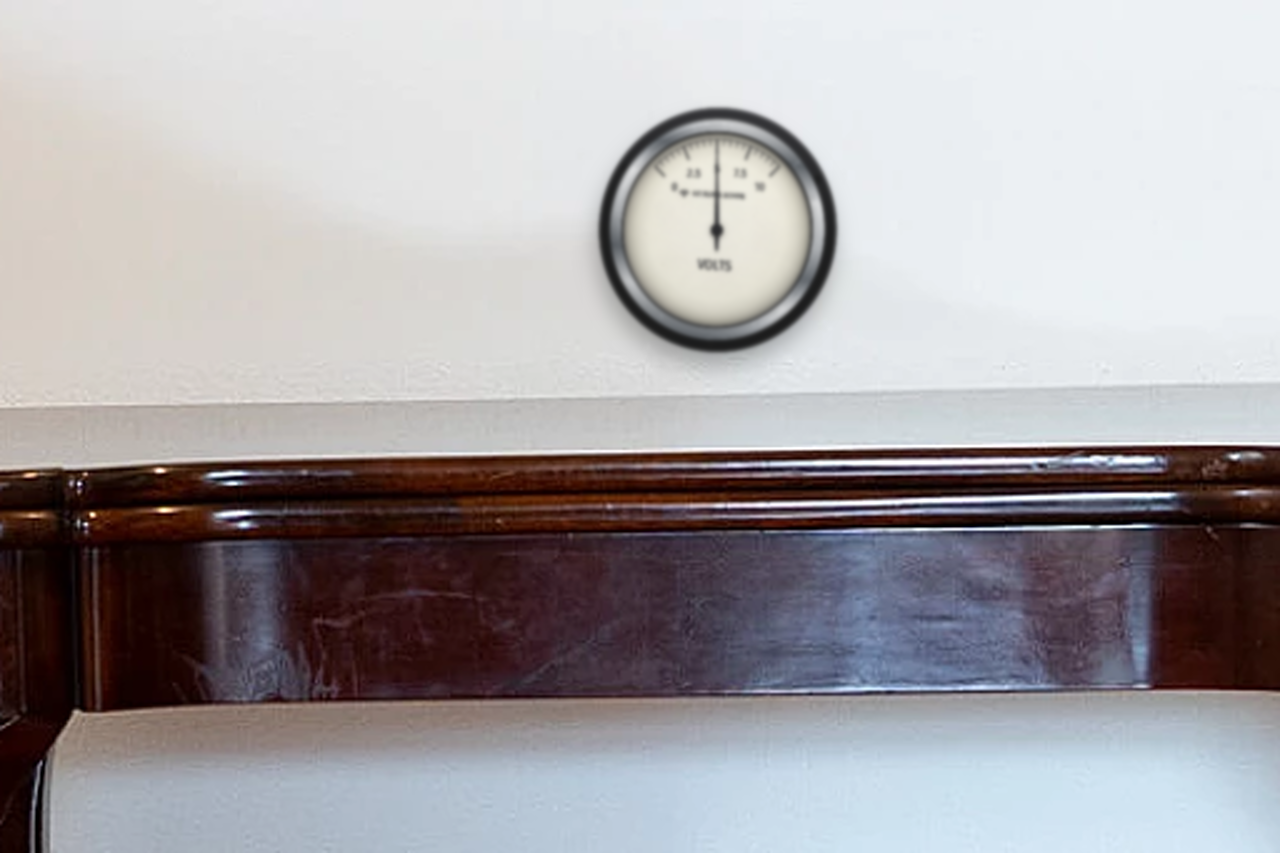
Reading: V 5
